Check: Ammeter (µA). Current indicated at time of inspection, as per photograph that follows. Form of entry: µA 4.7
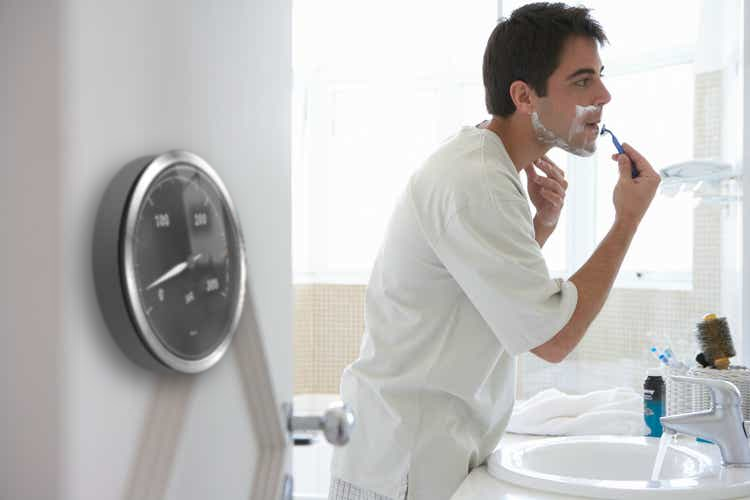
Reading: µA 20
